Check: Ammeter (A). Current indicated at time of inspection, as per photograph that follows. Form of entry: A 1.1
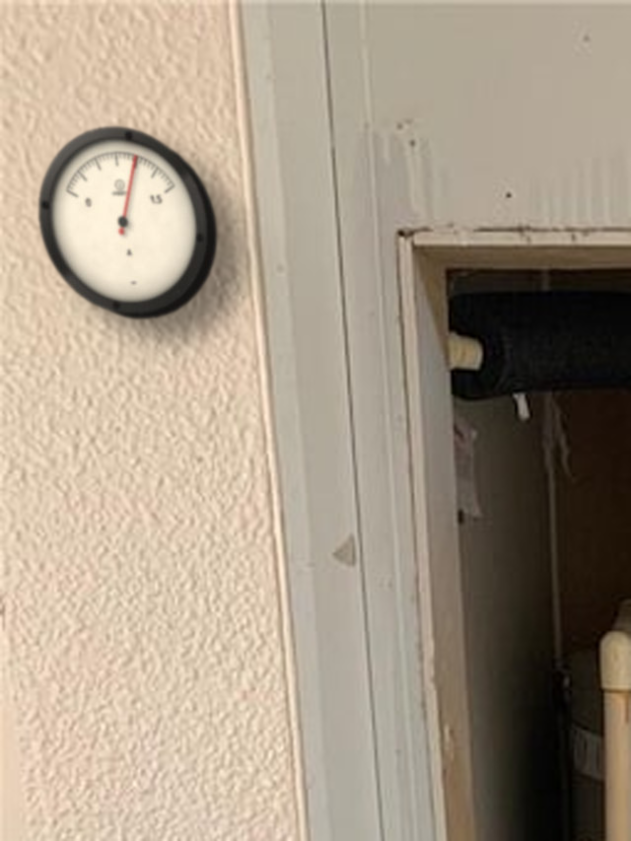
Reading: A 1
